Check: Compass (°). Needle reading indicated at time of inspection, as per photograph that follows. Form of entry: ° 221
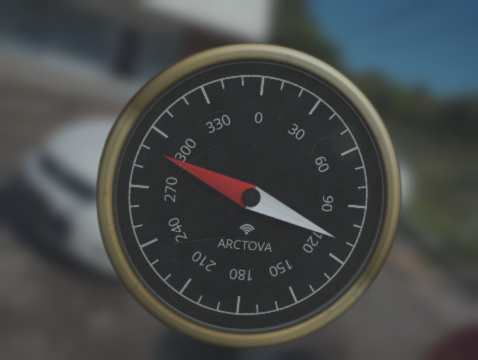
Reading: ° 290
